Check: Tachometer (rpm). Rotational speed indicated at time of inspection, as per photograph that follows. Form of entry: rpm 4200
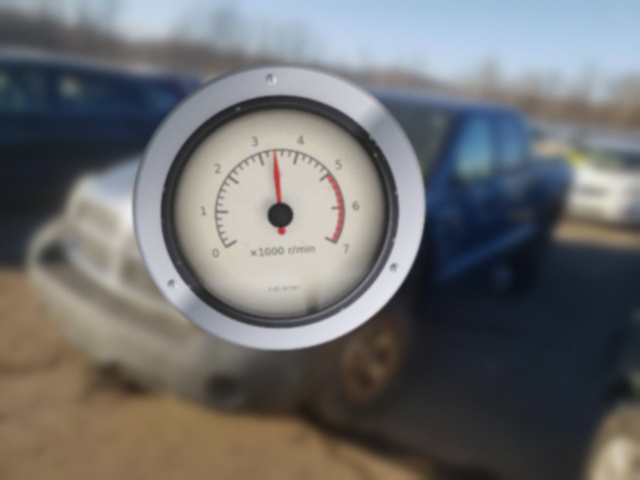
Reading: rpm 3400
